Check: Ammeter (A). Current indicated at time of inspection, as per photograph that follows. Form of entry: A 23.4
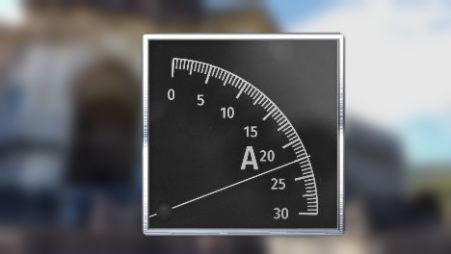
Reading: A 22.5
